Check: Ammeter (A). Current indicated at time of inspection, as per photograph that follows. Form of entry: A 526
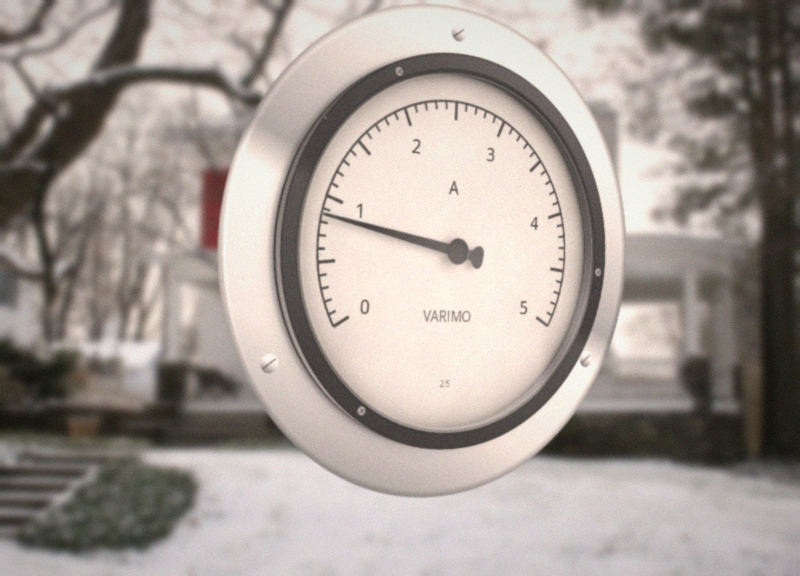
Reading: A 0.85
